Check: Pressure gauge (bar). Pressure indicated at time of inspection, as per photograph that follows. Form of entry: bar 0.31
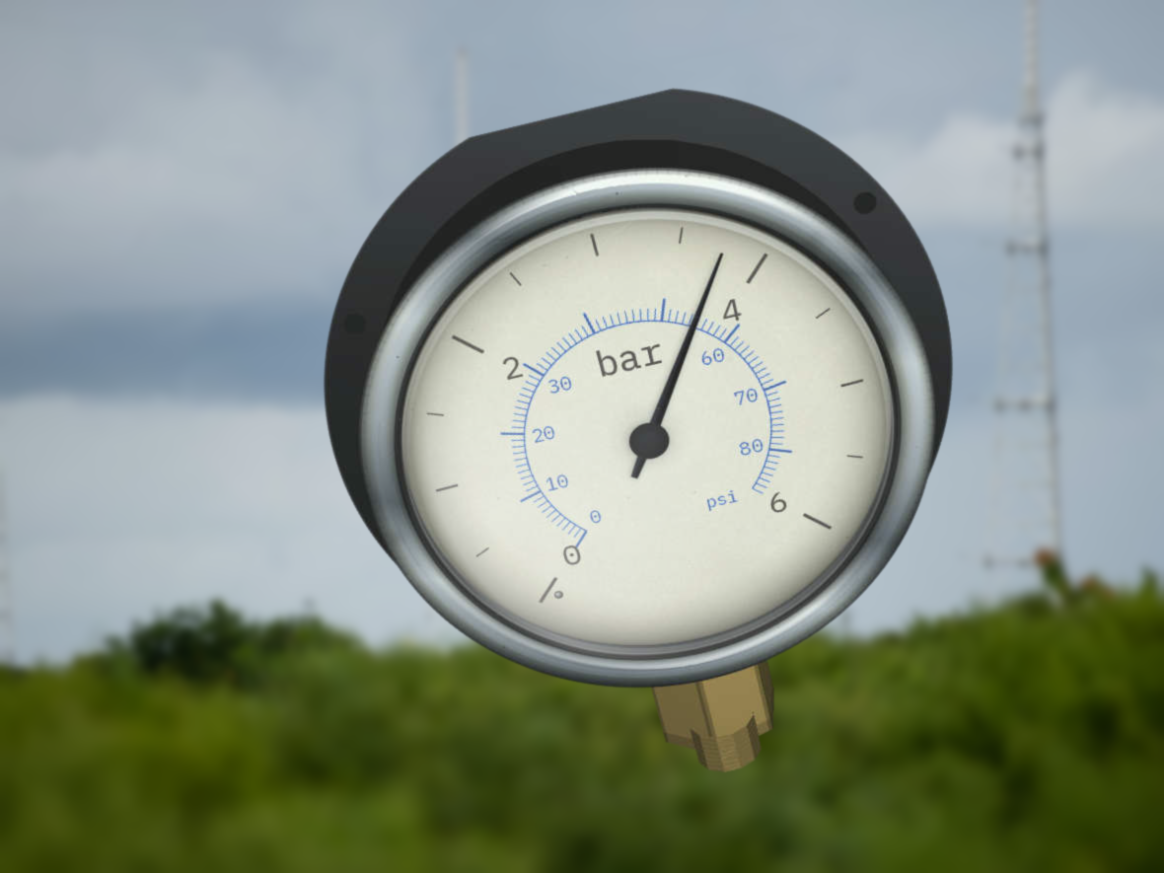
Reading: bar 3.75
